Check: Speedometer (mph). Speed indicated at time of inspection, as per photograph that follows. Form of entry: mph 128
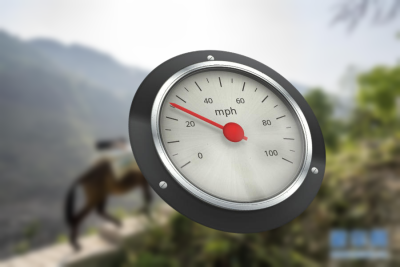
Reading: mph 25
